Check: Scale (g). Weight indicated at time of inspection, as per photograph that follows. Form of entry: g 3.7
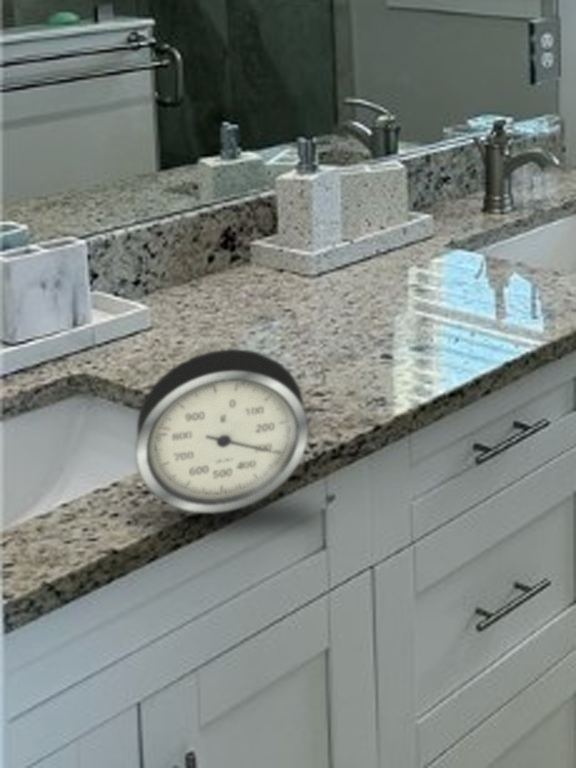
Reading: g 300
